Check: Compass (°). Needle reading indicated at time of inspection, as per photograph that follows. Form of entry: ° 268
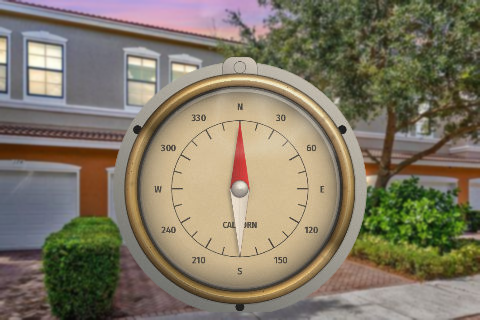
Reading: ° 0
